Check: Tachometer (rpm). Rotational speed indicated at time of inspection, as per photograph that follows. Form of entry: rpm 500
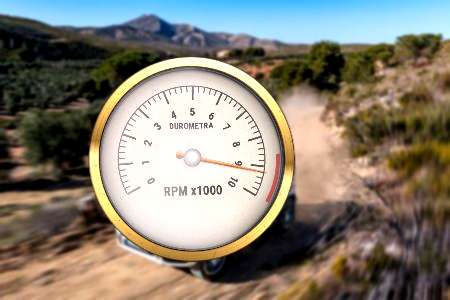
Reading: rpm 9200
